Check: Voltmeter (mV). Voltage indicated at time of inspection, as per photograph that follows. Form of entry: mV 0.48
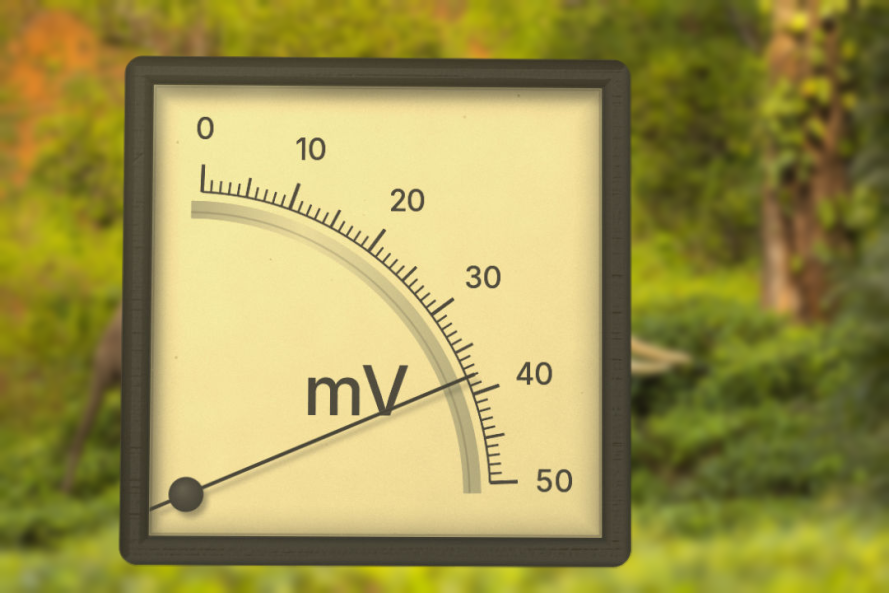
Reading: mV 38
